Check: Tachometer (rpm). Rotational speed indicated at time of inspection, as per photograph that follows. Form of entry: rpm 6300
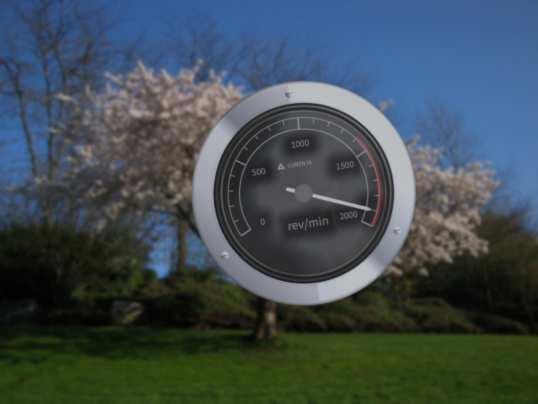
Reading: rpm 1900
